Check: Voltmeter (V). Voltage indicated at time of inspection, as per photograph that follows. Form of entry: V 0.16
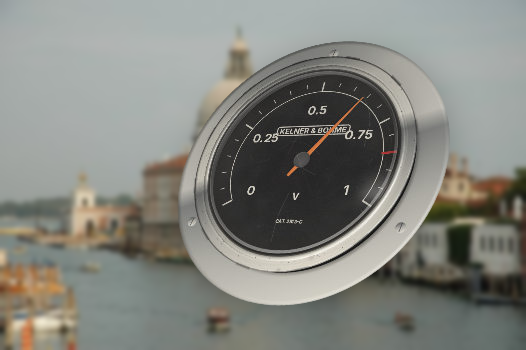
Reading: V 0.65
